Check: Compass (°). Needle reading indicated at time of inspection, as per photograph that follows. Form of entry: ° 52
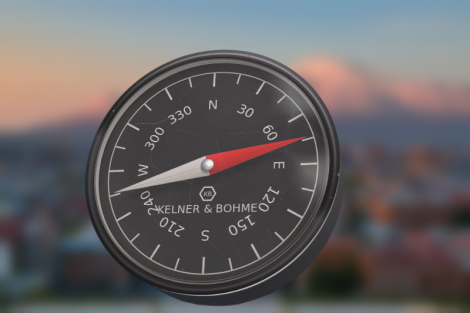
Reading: ° 75
